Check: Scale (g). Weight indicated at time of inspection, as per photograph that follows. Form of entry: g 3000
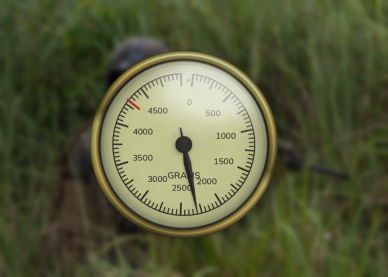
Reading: g 2300
